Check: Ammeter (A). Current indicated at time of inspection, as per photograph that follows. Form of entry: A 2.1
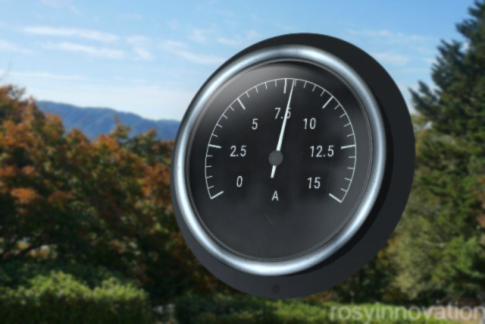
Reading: A 8
